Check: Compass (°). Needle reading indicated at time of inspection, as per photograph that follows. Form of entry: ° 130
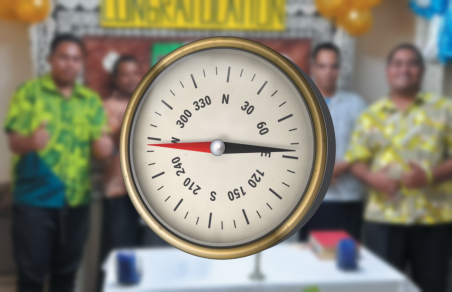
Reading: ° 265
